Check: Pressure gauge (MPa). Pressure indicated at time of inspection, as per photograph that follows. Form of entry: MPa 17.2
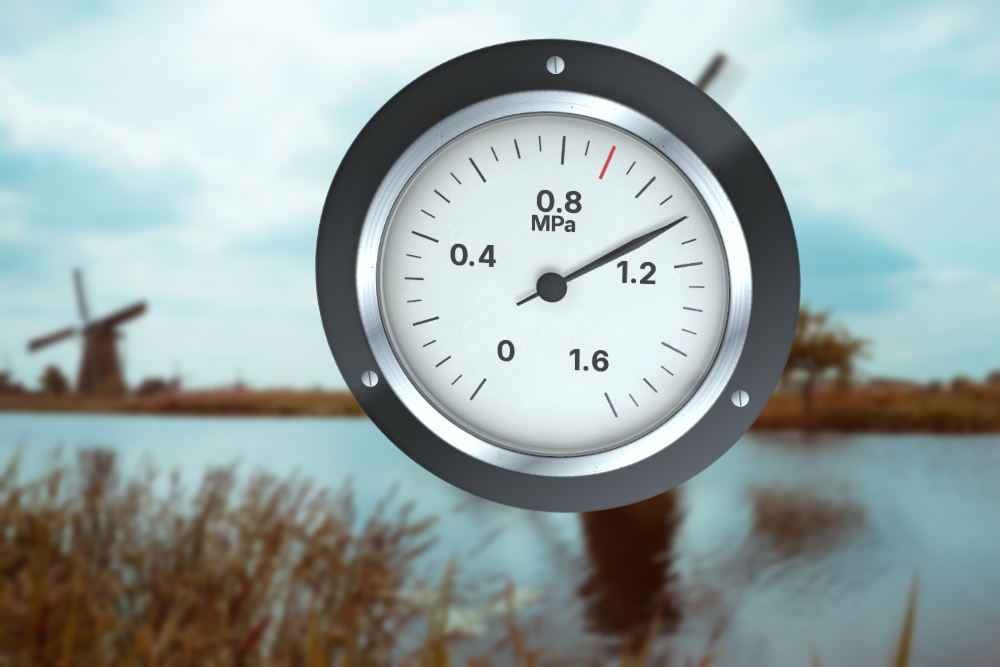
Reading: MPa 1.1
